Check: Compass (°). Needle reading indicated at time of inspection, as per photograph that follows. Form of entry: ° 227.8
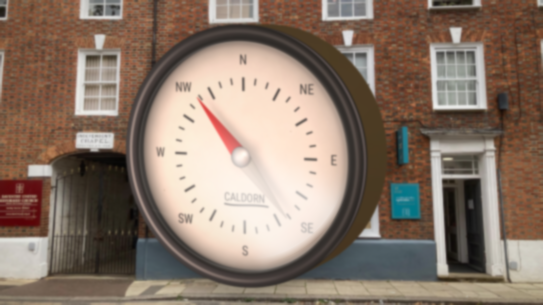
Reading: ° 320
